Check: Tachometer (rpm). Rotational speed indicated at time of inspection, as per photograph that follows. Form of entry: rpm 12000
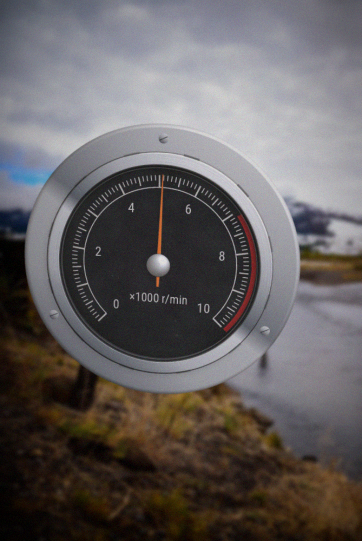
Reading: rpm 5100
